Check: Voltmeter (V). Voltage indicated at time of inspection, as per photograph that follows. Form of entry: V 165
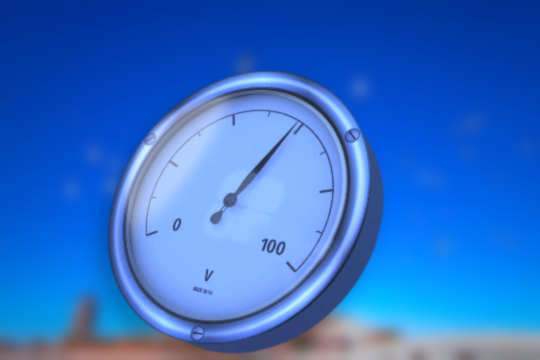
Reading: V 60
